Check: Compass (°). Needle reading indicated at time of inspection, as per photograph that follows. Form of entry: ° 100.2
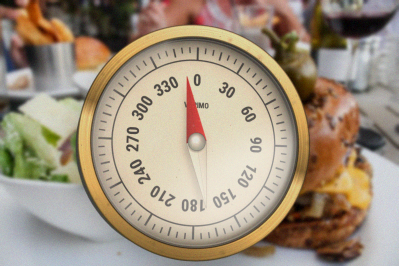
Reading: ° 350
